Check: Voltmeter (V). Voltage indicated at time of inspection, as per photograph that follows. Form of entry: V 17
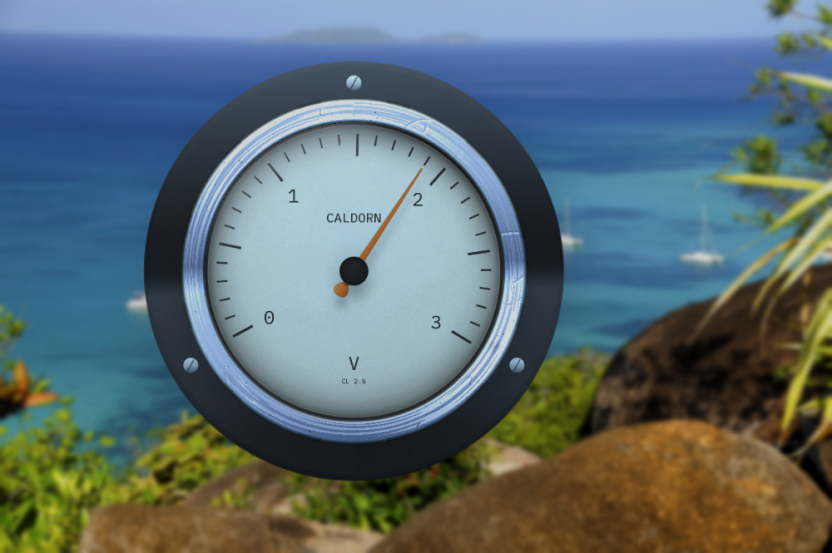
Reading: V 1.9
